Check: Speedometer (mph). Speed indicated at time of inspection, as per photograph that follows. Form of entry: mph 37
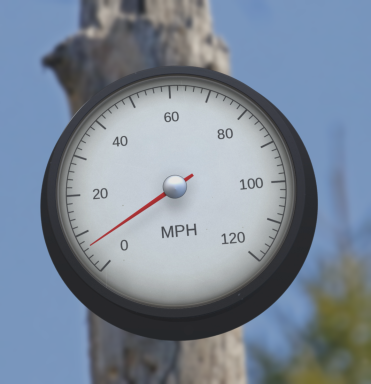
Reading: mph 6
